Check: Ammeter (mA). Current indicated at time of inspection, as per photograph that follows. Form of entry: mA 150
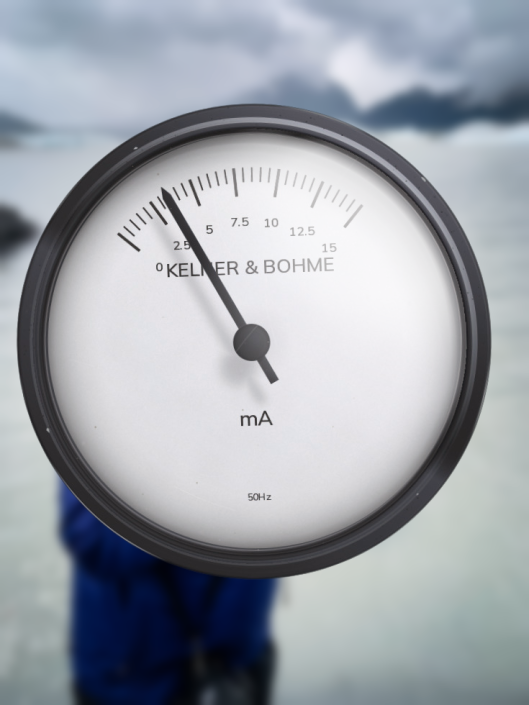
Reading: mA 3.5
